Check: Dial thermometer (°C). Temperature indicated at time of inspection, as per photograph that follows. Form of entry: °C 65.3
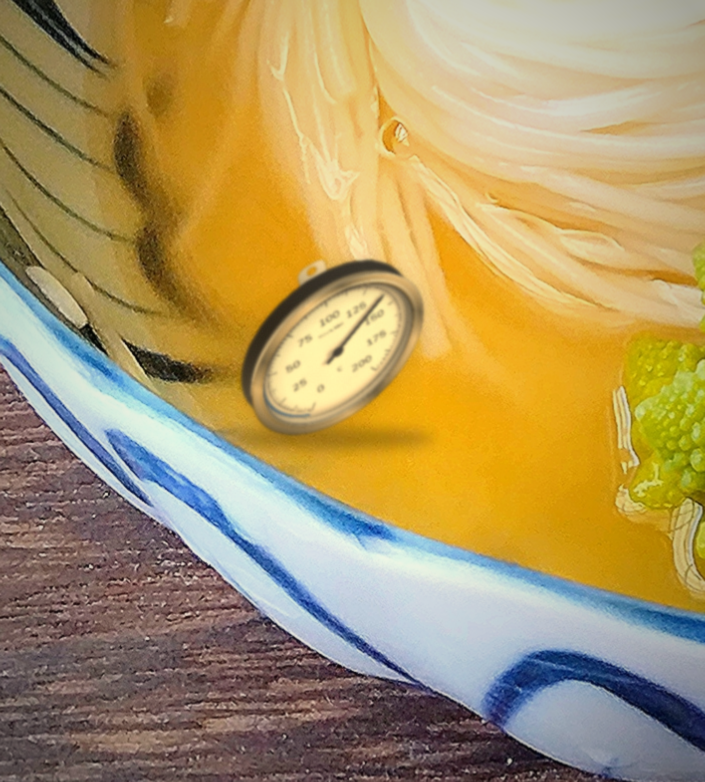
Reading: °C 137.5
